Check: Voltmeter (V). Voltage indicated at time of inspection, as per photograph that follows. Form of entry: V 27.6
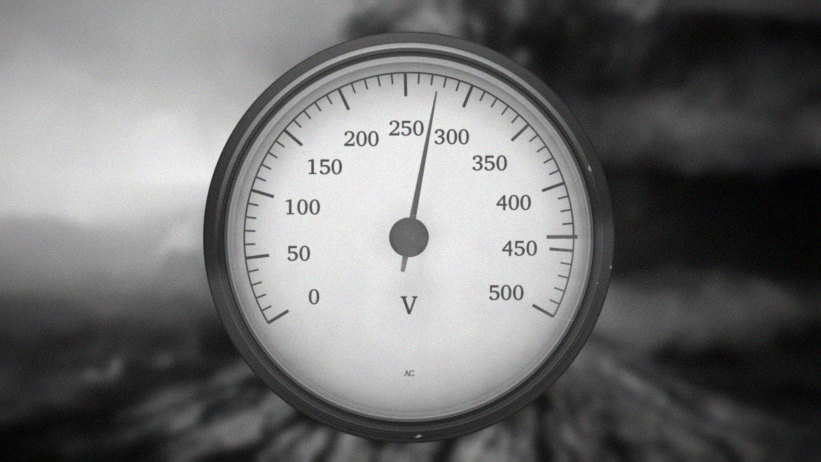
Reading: V 275
